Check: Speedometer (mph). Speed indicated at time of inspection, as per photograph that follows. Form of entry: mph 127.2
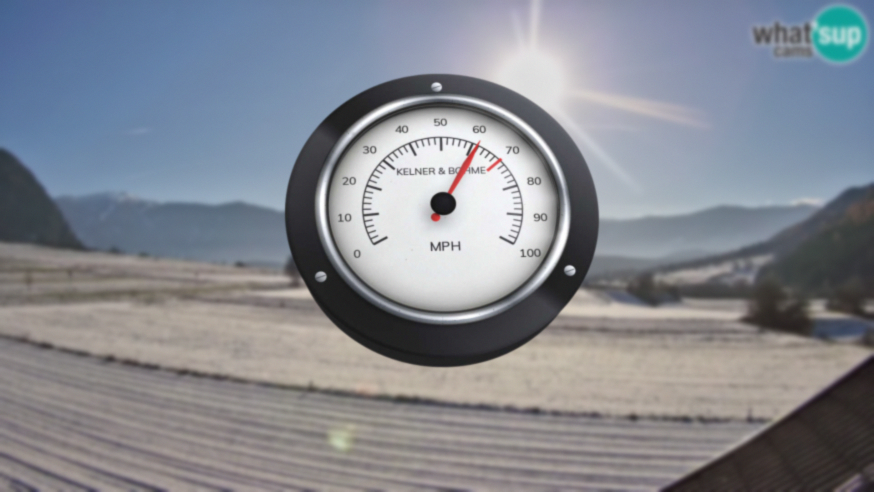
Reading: mph 62
